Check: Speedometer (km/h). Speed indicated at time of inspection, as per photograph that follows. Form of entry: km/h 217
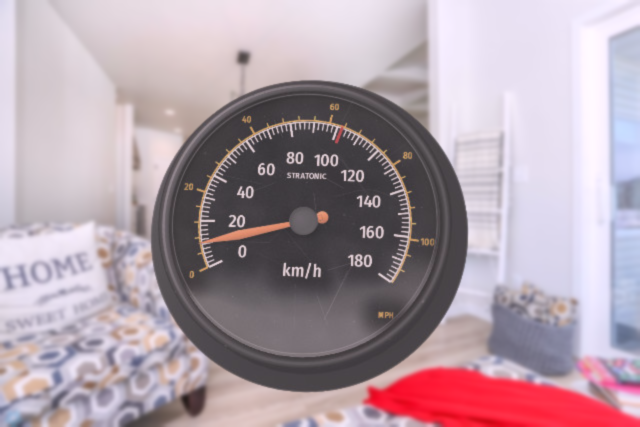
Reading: km/h 10
